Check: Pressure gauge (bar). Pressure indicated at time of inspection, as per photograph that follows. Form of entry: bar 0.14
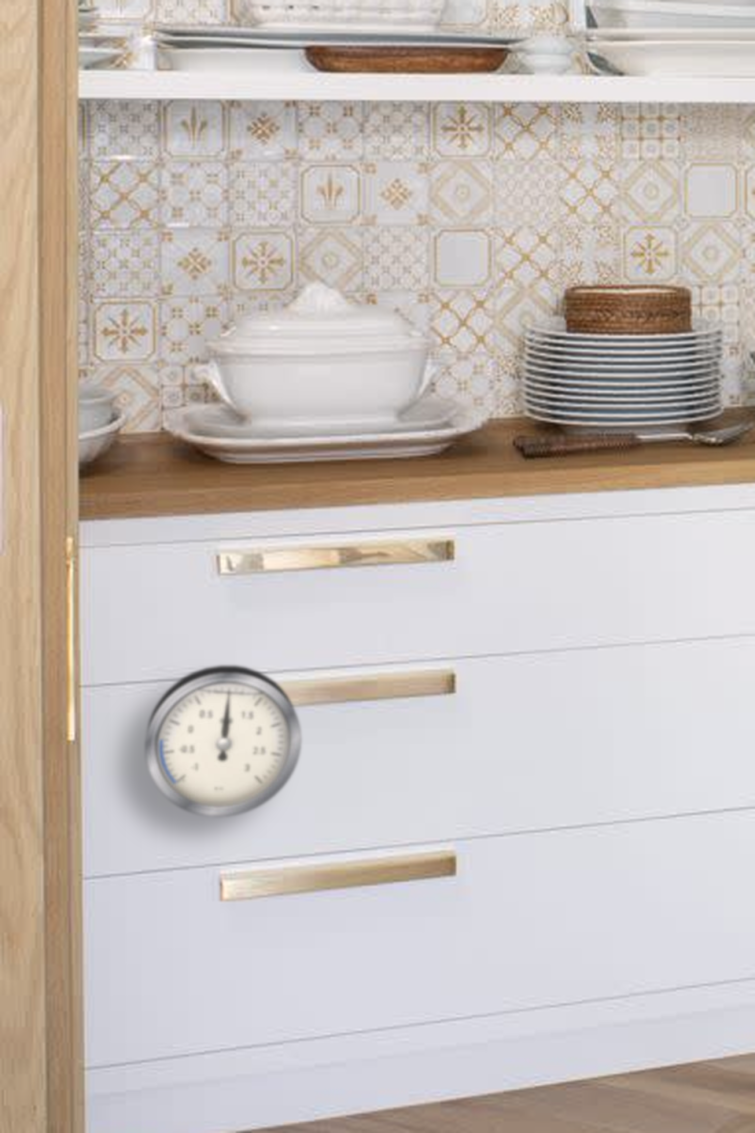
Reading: bar 1
